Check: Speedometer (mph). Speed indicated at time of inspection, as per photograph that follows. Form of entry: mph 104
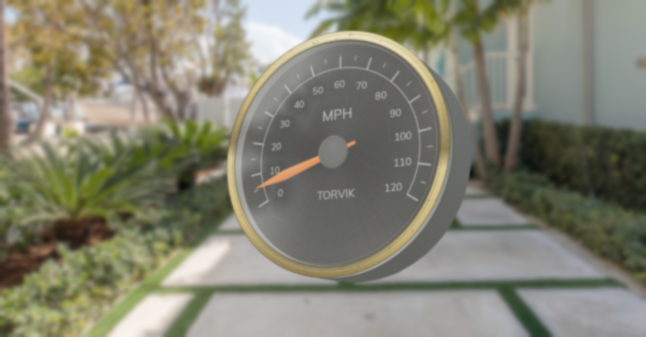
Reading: mph 5
